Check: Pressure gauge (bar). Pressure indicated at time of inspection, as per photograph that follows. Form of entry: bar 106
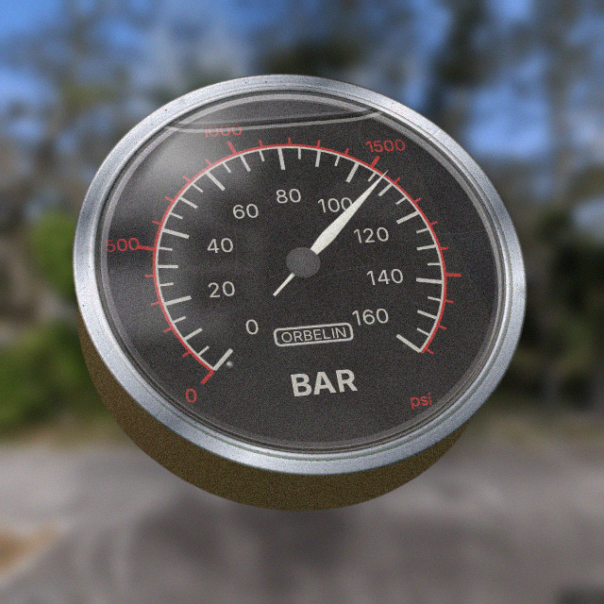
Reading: bar 107.5
